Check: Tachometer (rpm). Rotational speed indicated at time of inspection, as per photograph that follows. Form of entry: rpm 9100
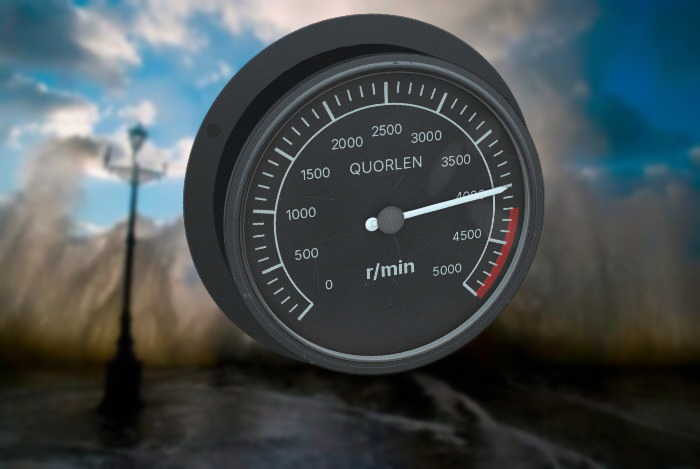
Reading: rpm 4000
